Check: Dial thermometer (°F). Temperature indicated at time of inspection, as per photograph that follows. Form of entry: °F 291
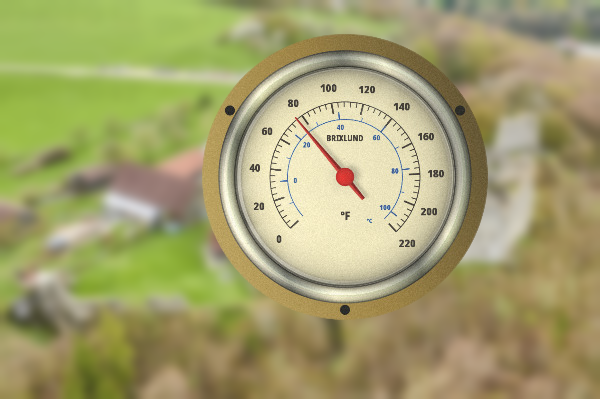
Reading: °F 76
